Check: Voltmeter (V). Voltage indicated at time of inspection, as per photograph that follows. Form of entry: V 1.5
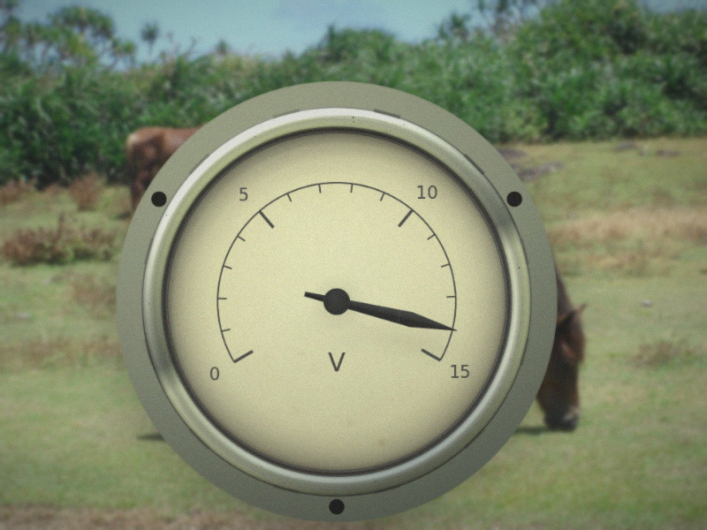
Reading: V 14
